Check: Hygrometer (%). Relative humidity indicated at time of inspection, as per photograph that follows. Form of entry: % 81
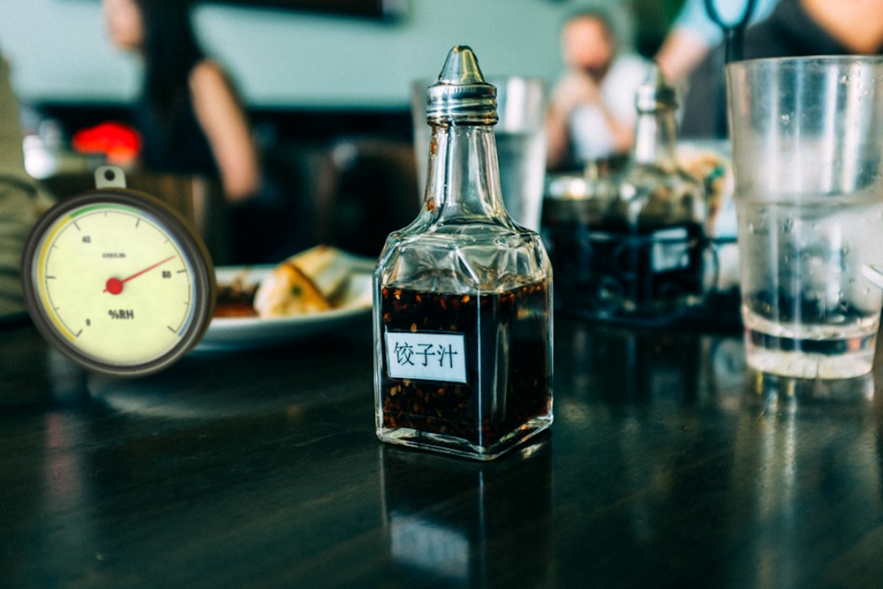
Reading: % 75
